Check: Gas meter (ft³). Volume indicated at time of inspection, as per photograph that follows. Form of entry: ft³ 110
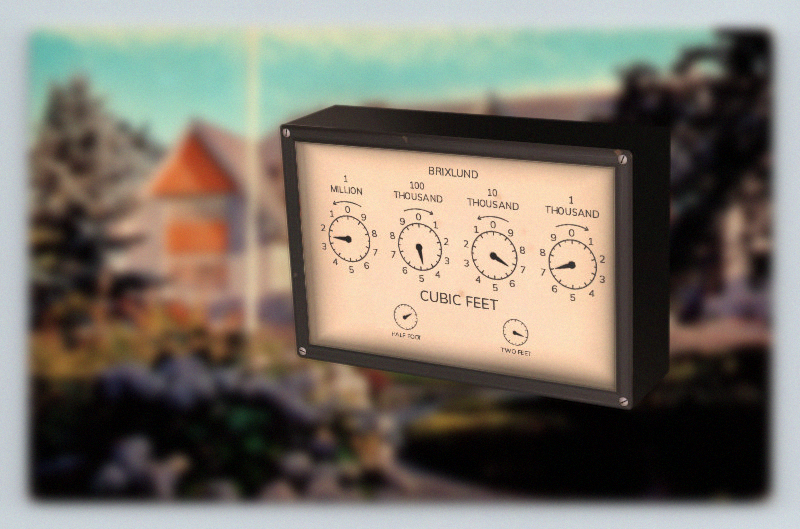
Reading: ft³ 246700
